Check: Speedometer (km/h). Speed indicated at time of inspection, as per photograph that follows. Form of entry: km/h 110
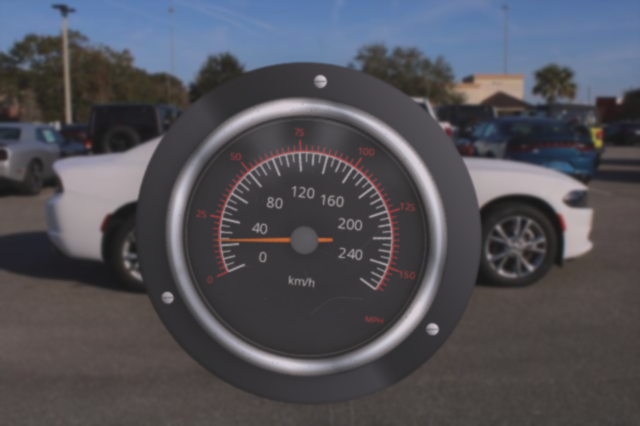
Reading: km/h 25
